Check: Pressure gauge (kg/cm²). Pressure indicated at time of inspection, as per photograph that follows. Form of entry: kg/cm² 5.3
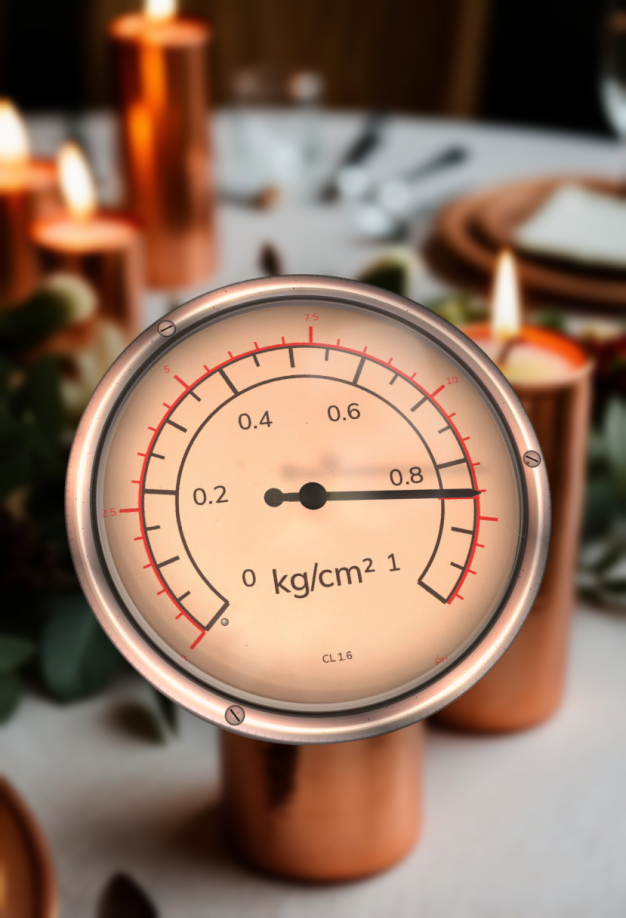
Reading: kg/cm² 0.85
